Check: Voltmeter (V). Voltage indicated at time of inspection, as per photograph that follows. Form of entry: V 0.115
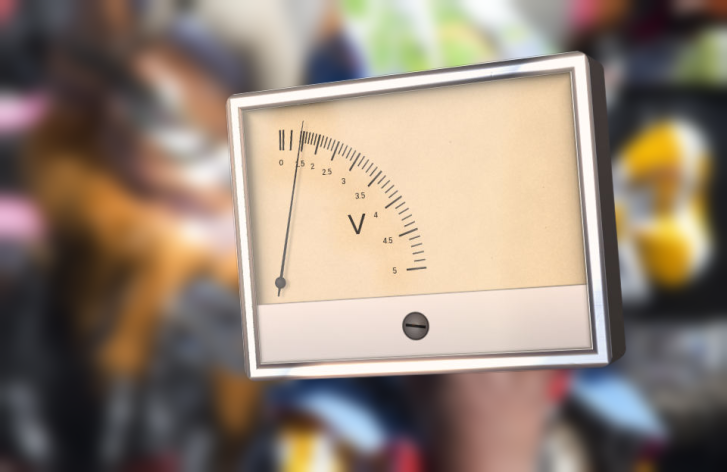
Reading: V 1.5
